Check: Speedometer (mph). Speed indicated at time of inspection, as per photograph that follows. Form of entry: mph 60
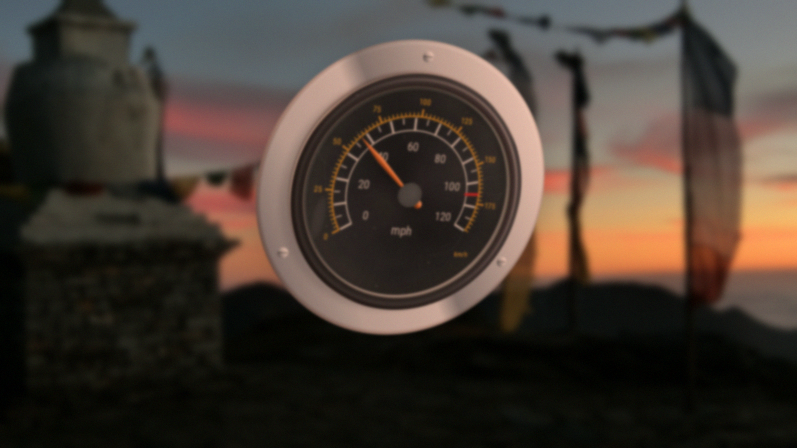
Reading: mph 37.5
